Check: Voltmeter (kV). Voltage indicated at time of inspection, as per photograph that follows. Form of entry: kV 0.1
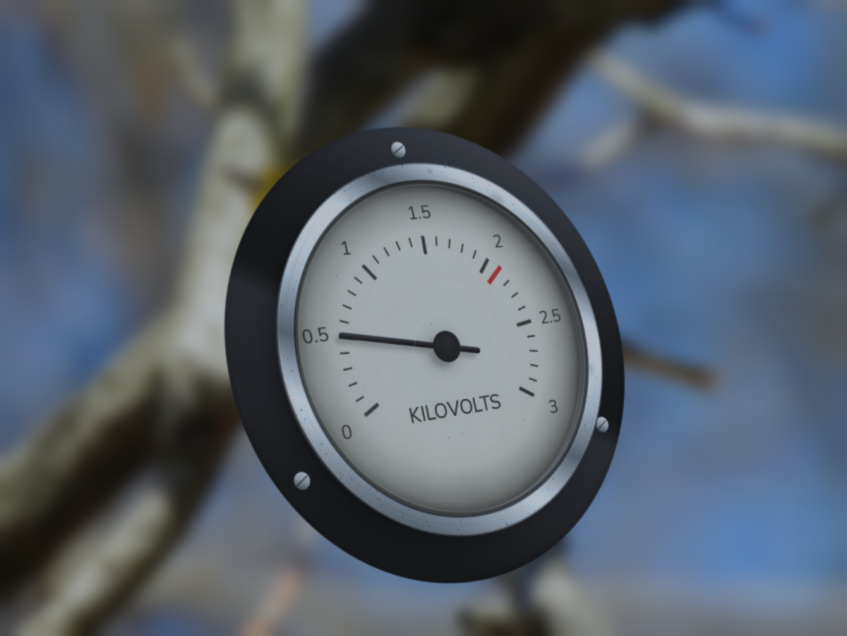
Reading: kV 0.5
